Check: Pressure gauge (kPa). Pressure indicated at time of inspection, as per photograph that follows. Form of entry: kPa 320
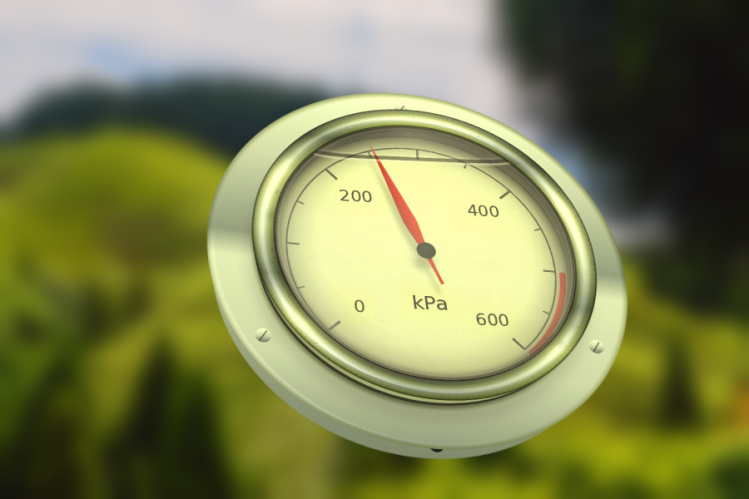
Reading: kPa 250
